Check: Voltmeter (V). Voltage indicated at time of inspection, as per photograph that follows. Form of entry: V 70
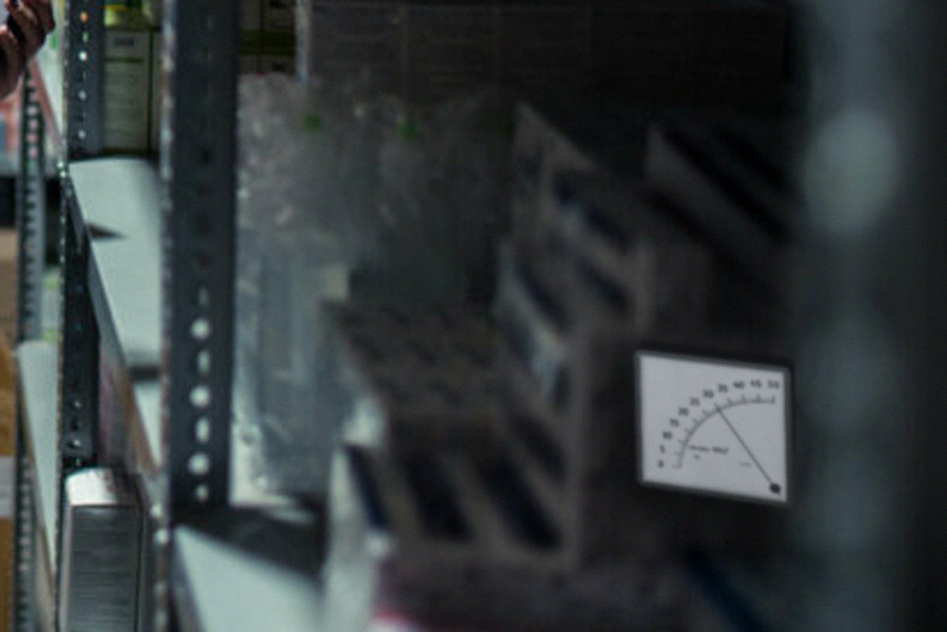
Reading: V 30
